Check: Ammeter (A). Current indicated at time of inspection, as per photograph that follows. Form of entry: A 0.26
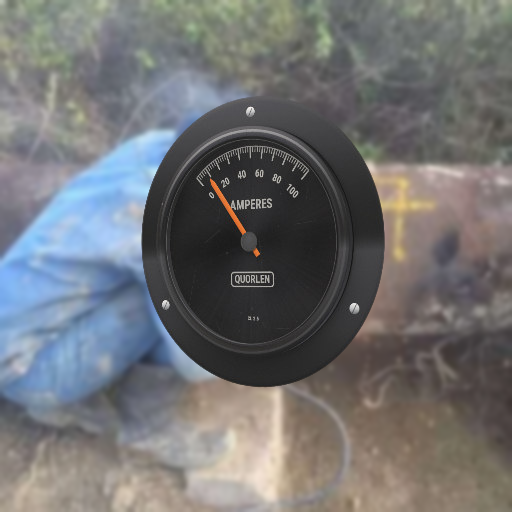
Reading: A 10
